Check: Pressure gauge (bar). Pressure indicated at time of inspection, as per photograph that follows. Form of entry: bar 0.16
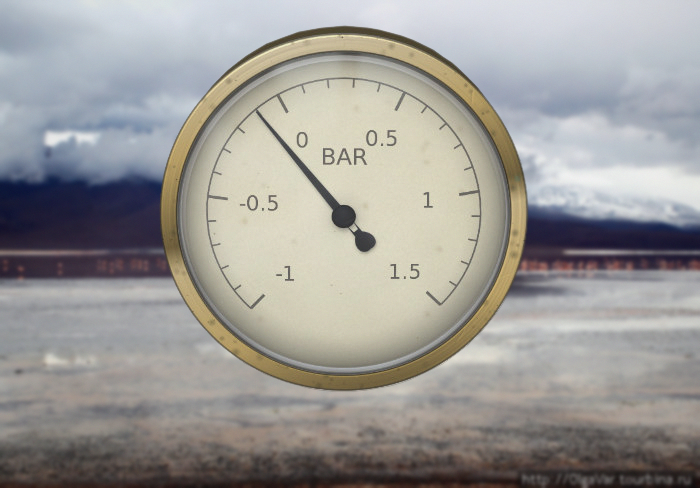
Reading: bar -0.1
